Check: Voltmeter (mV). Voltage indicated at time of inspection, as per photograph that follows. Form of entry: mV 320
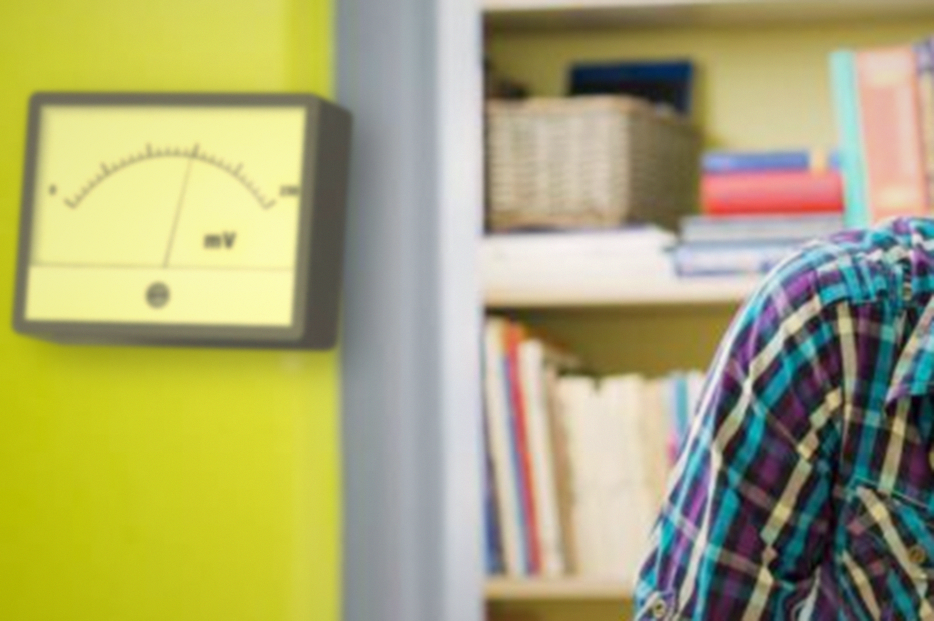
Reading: mV 150
